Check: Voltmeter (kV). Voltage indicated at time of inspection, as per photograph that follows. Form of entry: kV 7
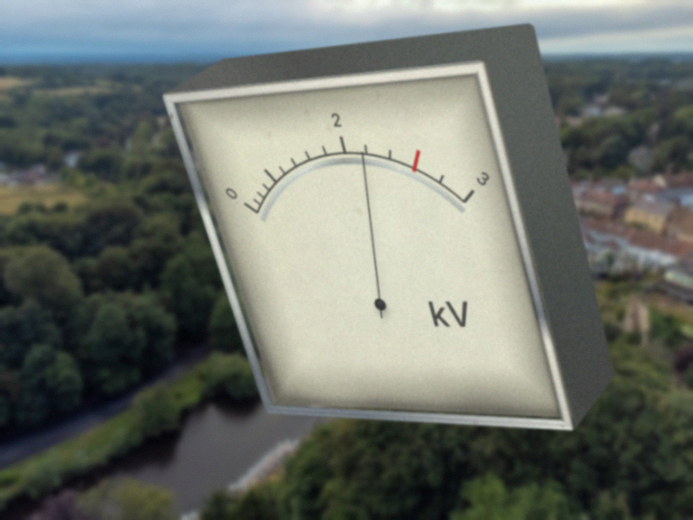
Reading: kV 2.2
